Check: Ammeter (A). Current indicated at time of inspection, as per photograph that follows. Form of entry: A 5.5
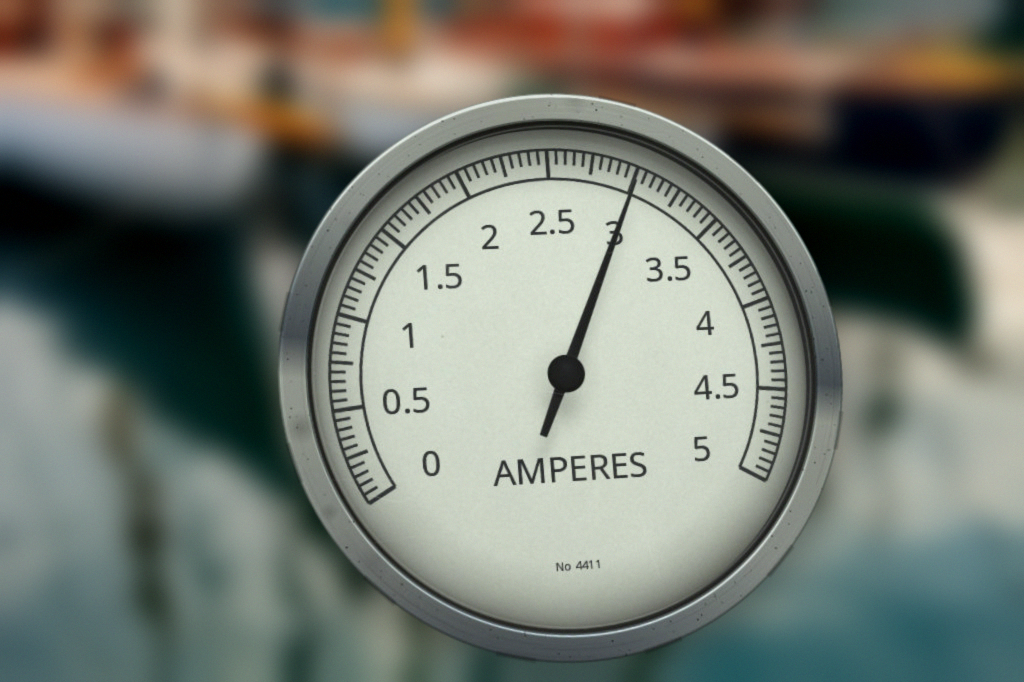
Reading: A 3
